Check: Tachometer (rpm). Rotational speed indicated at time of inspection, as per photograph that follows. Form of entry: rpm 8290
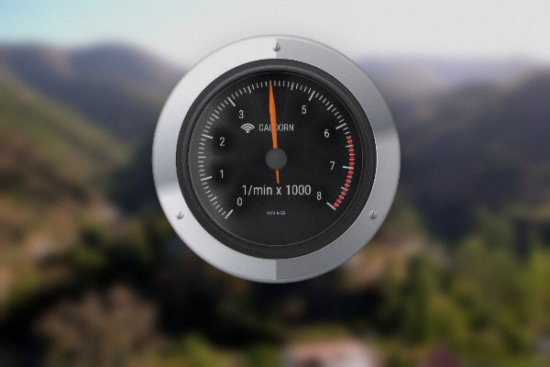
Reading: rpm 4000
